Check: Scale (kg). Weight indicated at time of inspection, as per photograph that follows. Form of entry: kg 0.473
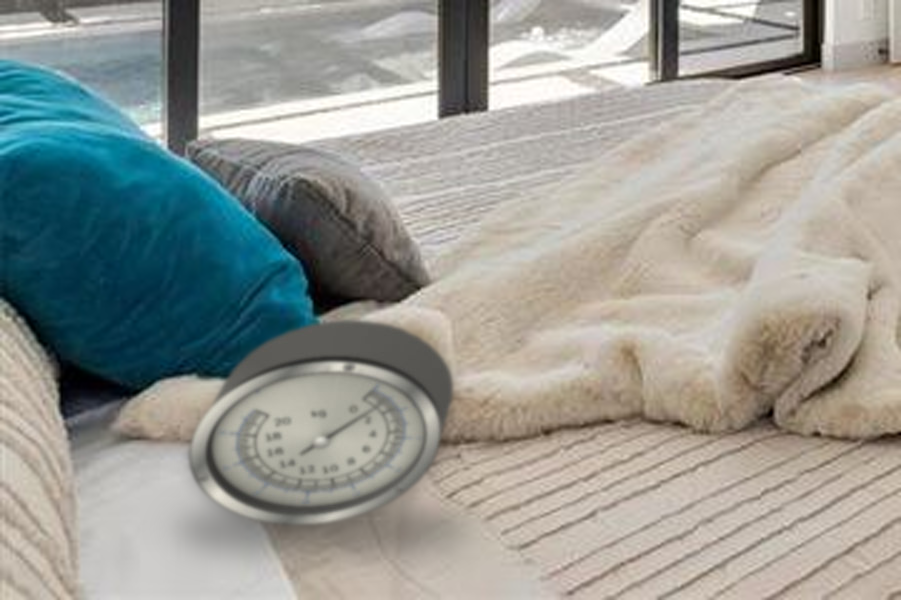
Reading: kg 1
